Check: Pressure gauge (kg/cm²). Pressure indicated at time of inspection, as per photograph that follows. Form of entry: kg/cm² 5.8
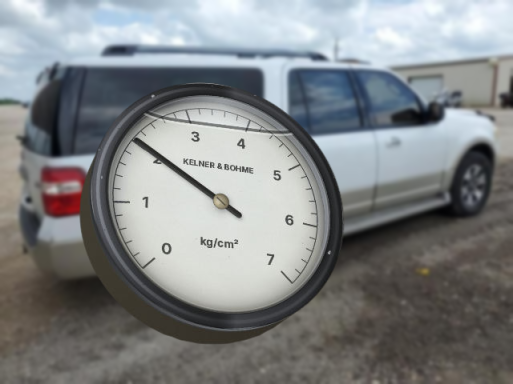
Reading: kg/cm² 2
